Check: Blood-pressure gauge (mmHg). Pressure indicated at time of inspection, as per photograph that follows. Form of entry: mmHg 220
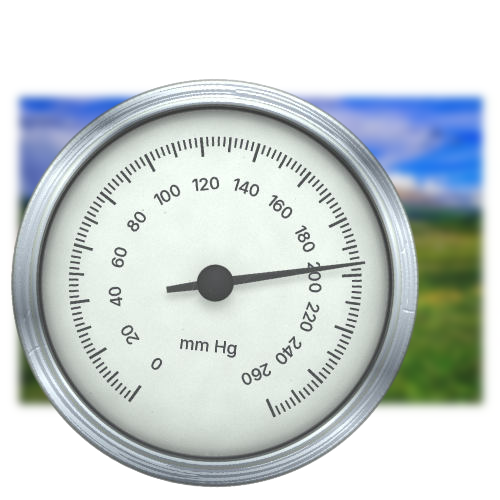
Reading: mmHg 196
